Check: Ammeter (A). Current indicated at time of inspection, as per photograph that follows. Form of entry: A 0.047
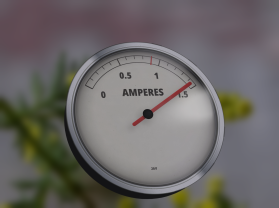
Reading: A 1.45
